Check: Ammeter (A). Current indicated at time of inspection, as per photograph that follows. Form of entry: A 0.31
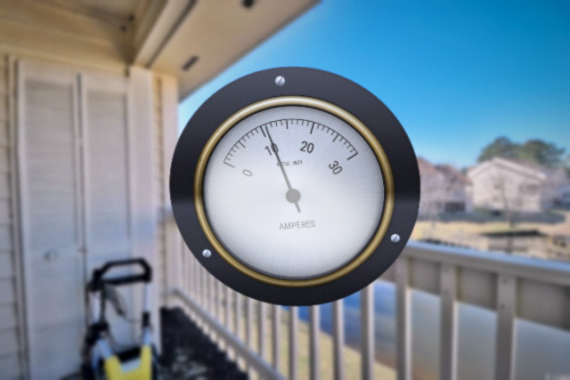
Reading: A 11
